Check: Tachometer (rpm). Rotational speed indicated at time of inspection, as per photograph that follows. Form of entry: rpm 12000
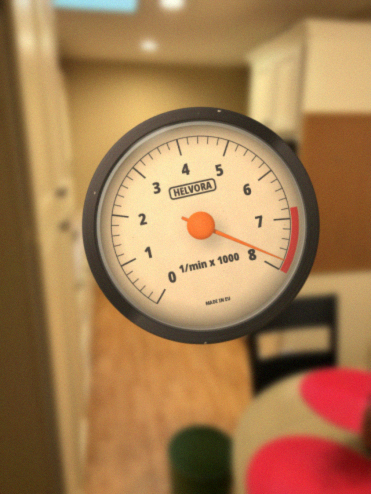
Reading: rpm 7800
